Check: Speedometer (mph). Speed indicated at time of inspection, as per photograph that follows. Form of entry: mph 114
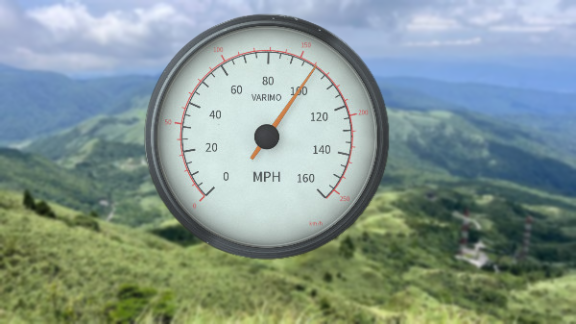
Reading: mph 100
